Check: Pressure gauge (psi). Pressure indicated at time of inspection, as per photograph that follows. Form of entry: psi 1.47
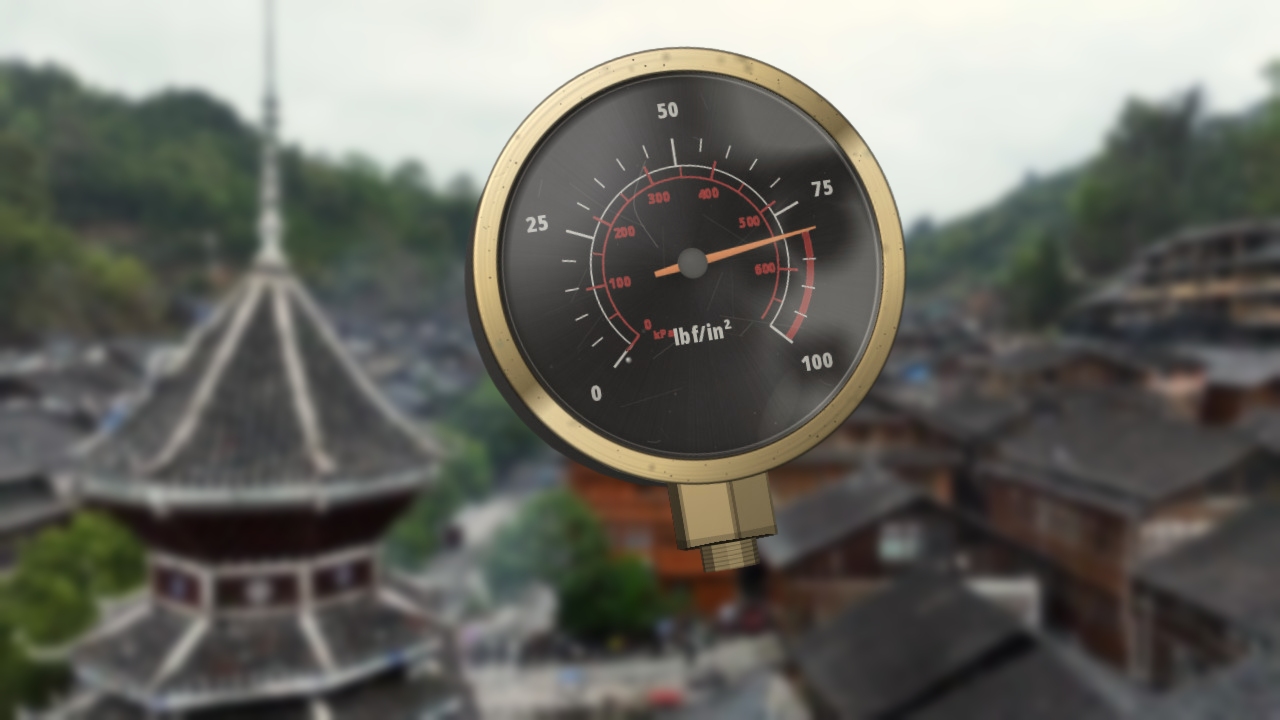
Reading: psi 80
